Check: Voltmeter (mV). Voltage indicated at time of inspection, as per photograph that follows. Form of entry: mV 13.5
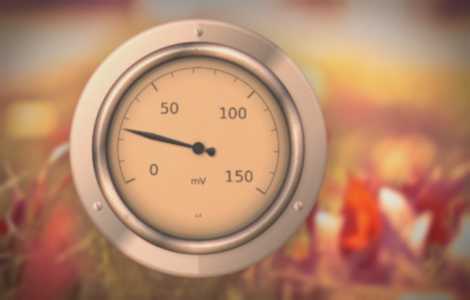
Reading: mV 25
